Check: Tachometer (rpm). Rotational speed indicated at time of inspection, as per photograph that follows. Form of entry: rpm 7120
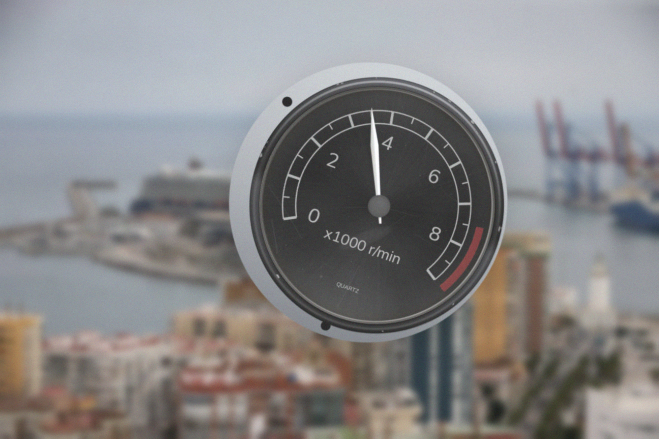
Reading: rpm 3500
